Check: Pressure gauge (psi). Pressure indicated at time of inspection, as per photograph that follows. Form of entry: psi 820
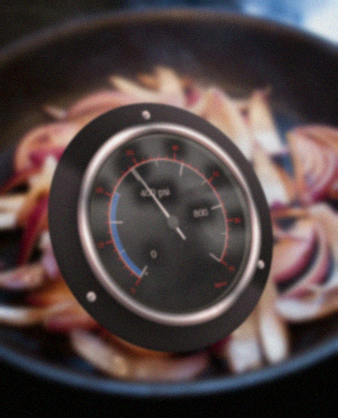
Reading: psi 400
